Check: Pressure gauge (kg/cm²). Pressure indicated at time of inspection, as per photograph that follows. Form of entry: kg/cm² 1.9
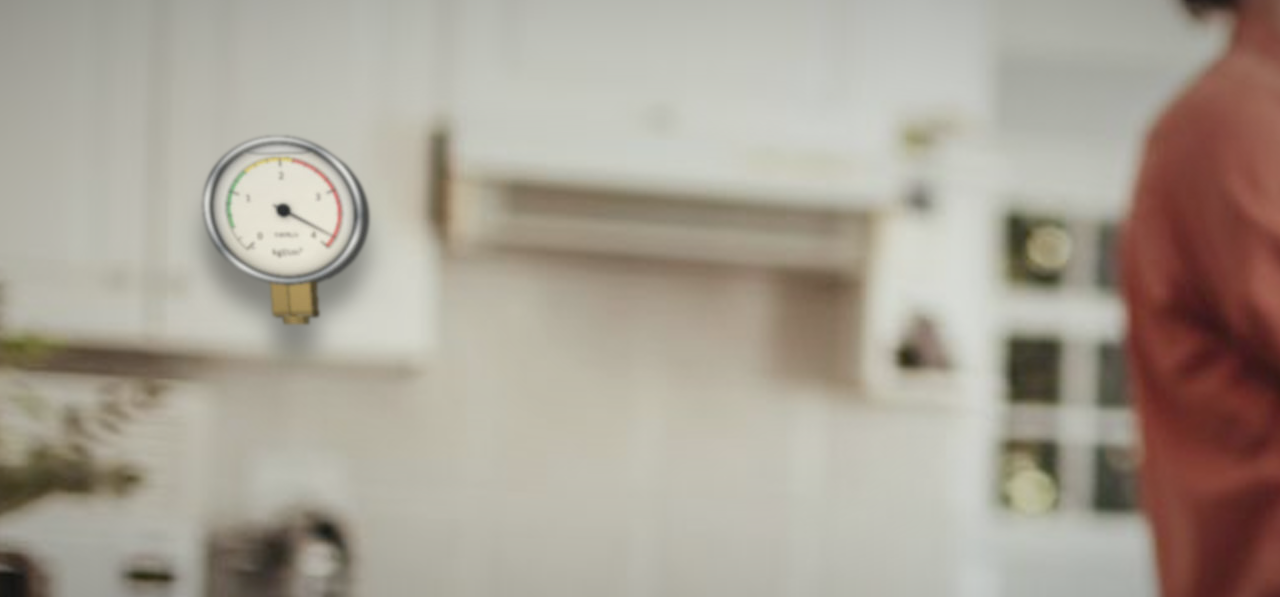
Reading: kg/cm² 3.8
